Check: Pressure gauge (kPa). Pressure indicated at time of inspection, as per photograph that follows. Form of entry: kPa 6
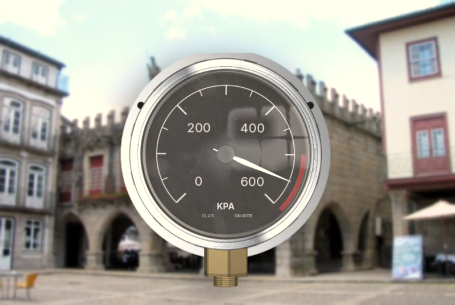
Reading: kPa 550
